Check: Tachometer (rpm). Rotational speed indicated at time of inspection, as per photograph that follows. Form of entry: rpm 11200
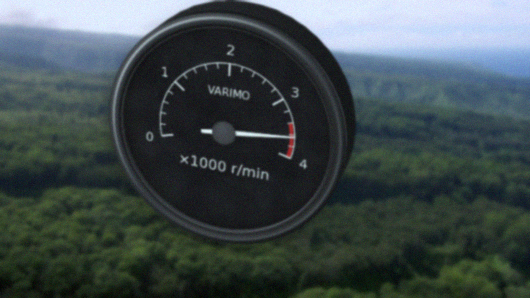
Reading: rpm 3600
